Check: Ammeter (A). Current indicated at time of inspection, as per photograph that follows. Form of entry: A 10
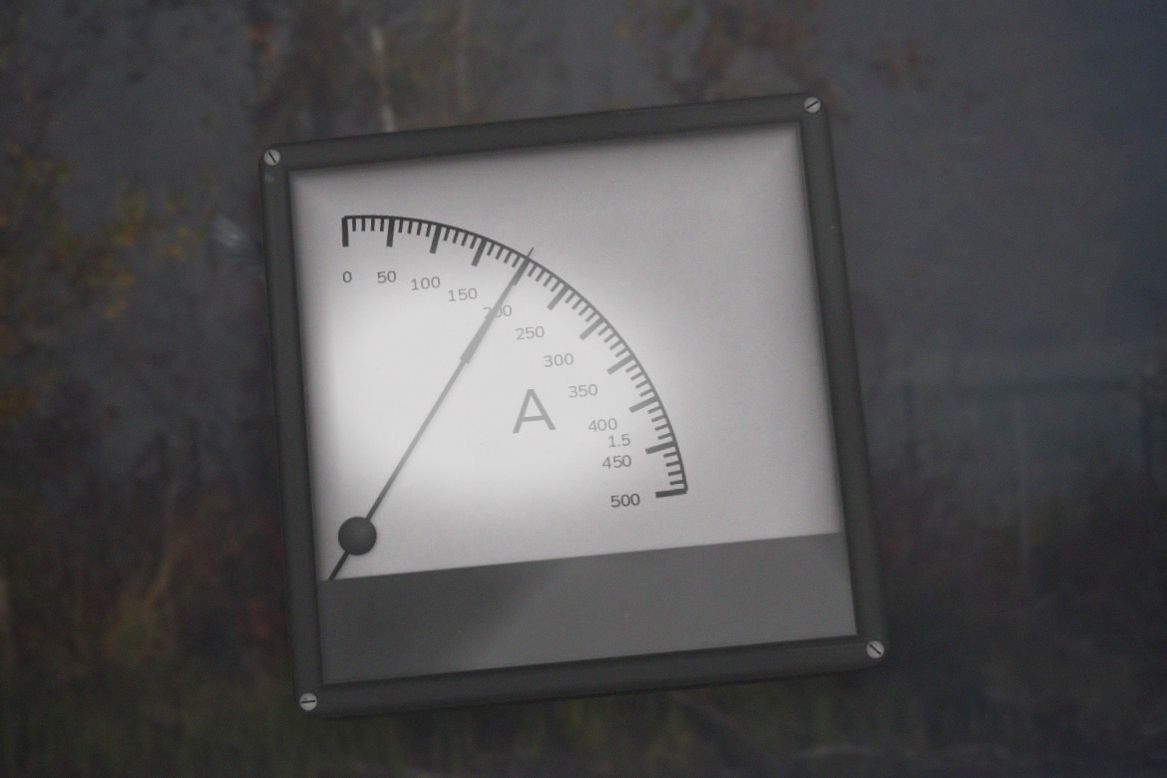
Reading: A 200
